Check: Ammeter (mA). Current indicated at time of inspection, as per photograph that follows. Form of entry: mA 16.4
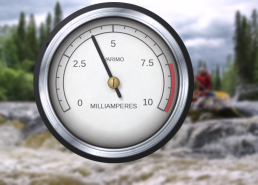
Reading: mA 4
